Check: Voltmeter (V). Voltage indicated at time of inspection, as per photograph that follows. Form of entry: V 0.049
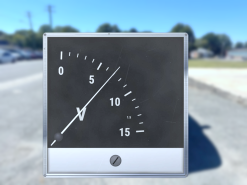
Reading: V 7
